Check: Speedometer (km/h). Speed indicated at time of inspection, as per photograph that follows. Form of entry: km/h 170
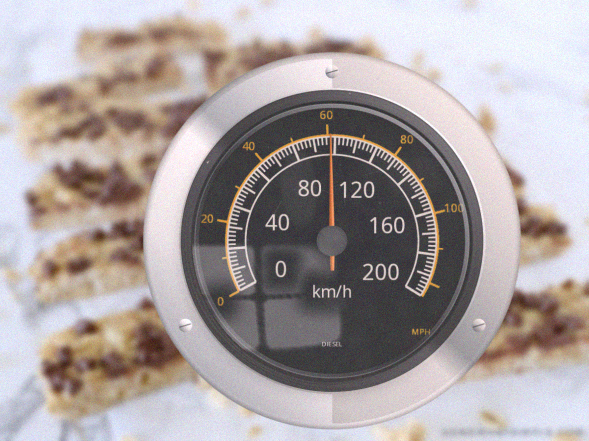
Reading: km/h 98
